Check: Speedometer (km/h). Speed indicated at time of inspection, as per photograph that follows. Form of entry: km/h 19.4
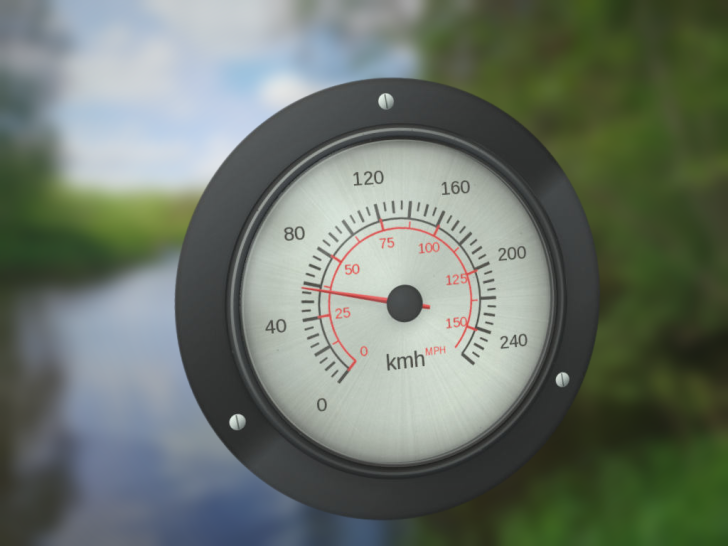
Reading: km/h 57.5
